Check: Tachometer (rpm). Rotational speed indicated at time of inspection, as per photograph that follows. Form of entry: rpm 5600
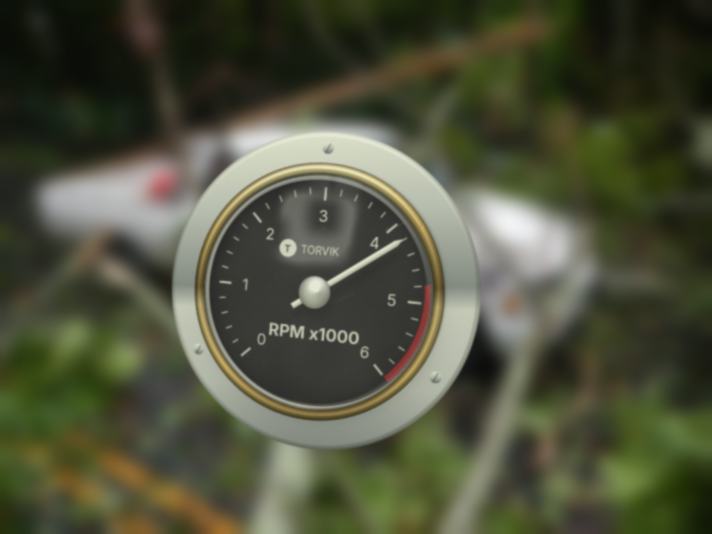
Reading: rpm 4200
